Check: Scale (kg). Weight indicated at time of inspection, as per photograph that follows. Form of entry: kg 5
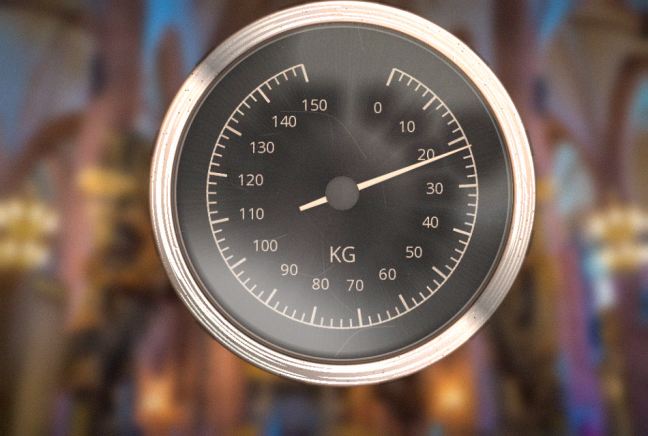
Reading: kg 22
